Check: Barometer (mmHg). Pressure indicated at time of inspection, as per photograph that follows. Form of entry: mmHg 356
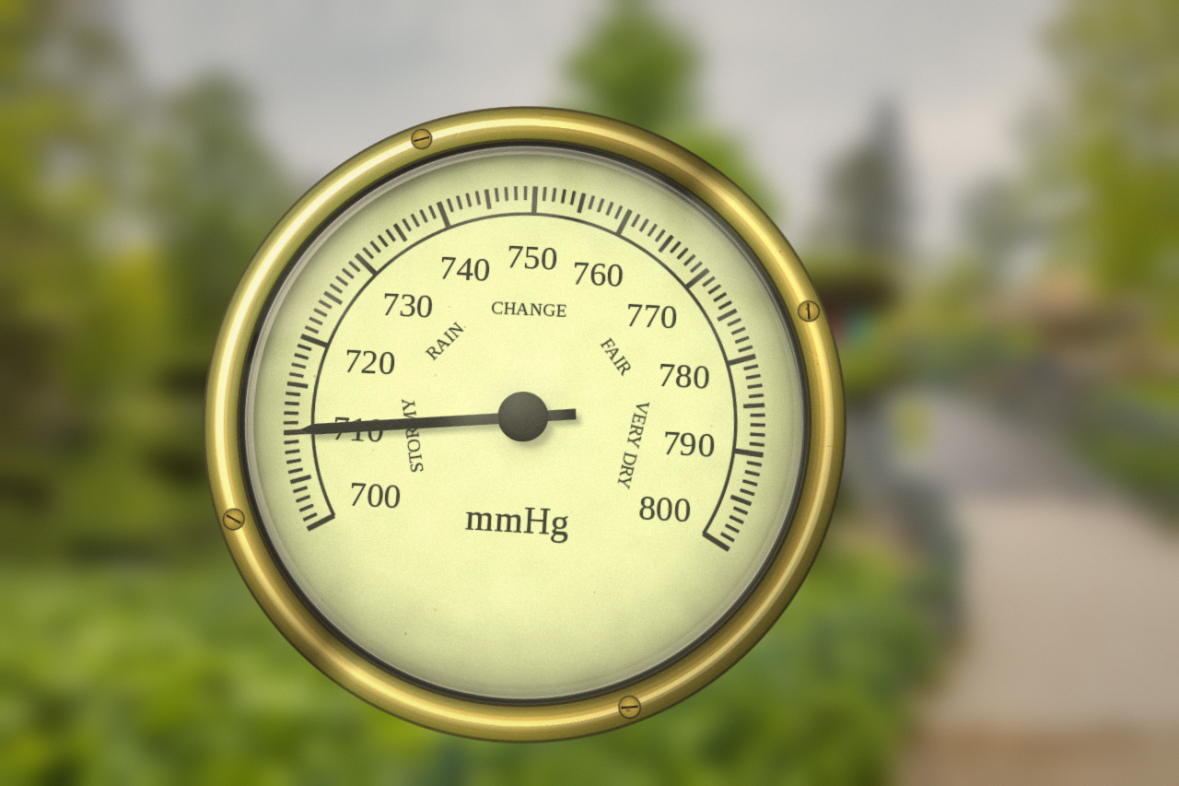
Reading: mmHg 710
